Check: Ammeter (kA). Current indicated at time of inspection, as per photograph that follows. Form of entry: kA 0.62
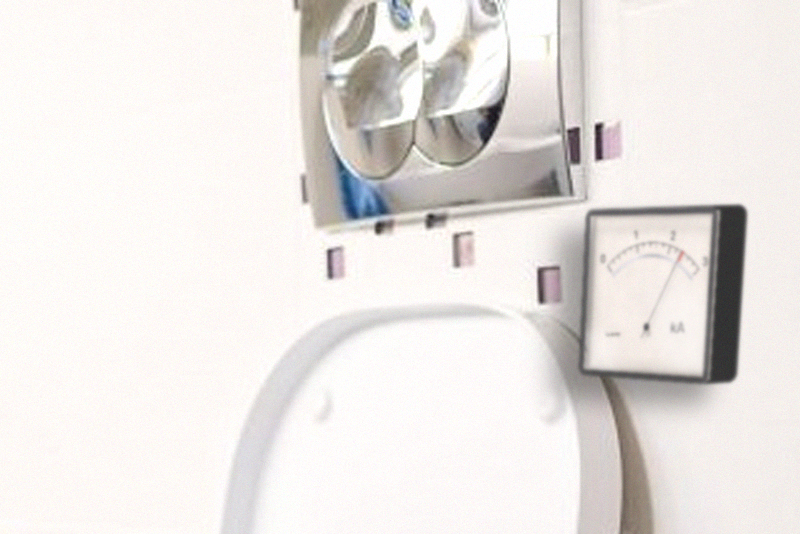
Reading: kA 2.4
